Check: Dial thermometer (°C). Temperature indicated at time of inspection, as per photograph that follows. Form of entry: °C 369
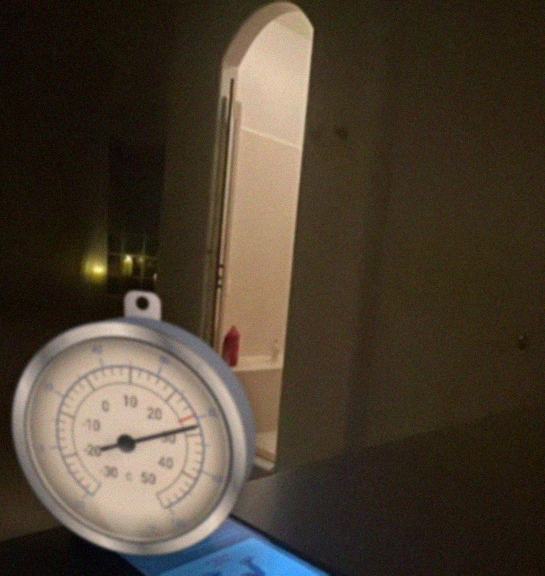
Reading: °C 28
